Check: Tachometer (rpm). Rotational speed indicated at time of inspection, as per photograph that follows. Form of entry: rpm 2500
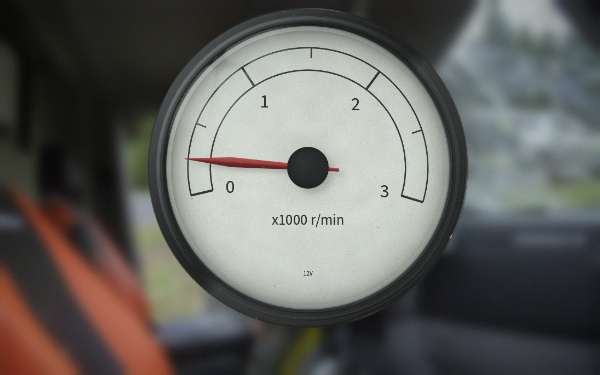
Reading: rpm 250
